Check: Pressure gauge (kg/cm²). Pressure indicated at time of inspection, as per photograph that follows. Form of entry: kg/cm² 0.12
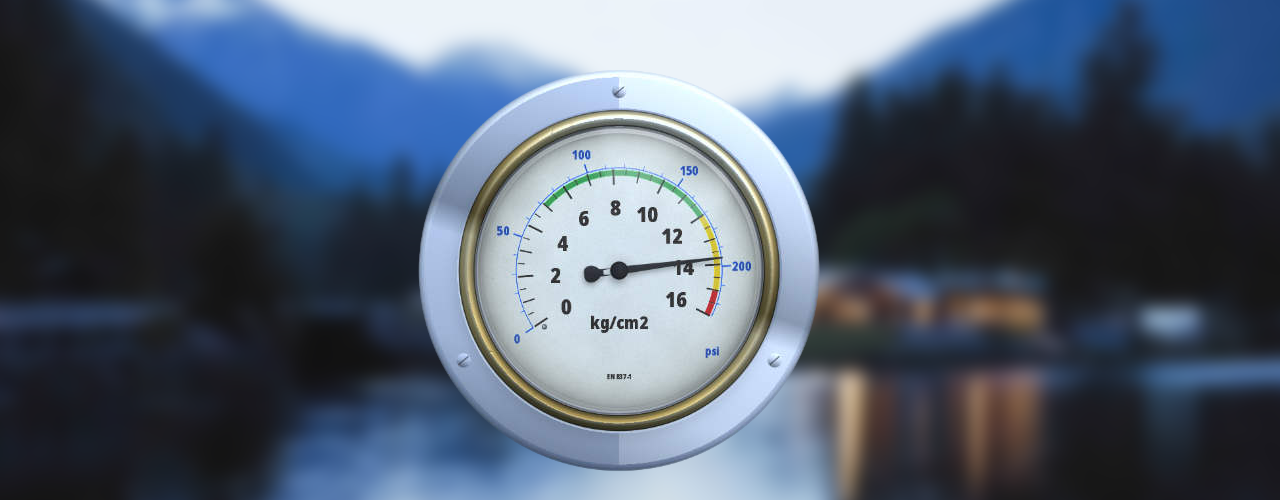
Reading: kg/cm² 13.75
